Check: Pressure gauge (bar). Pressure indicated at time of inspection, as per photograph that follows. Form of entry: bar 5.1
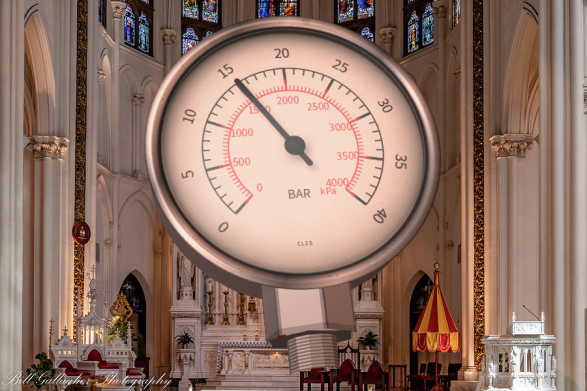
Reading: bar 15
